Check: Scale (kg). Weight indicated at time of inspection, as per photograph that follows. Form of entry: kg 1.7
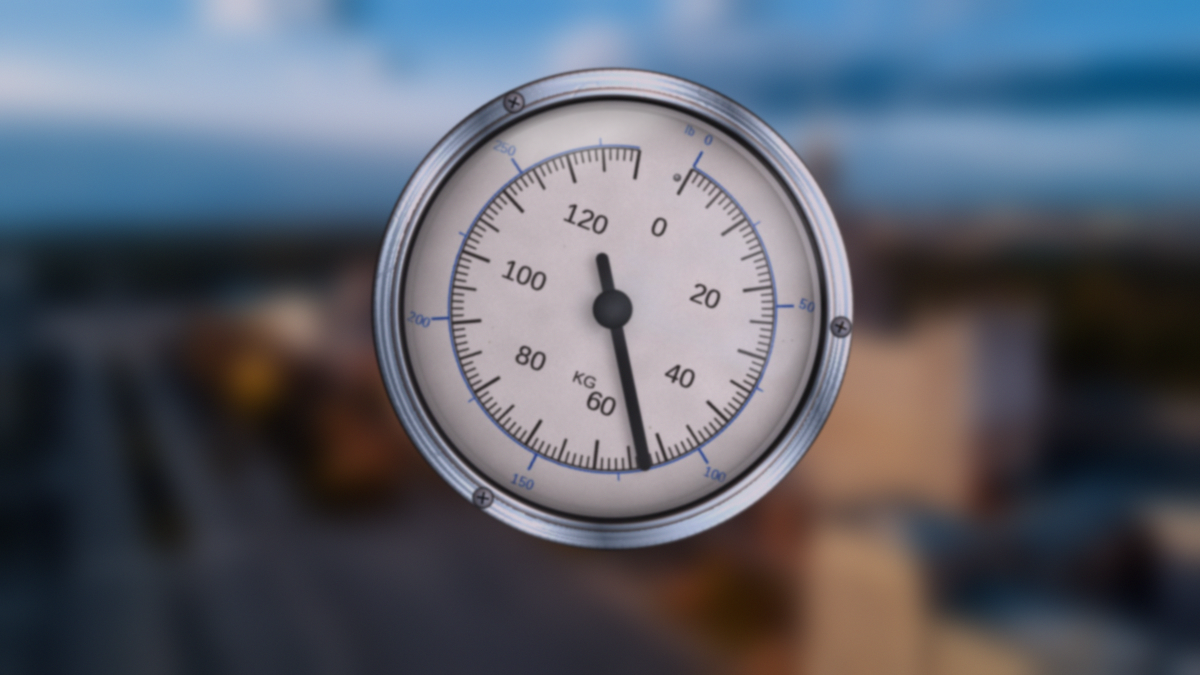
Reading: kg 53
